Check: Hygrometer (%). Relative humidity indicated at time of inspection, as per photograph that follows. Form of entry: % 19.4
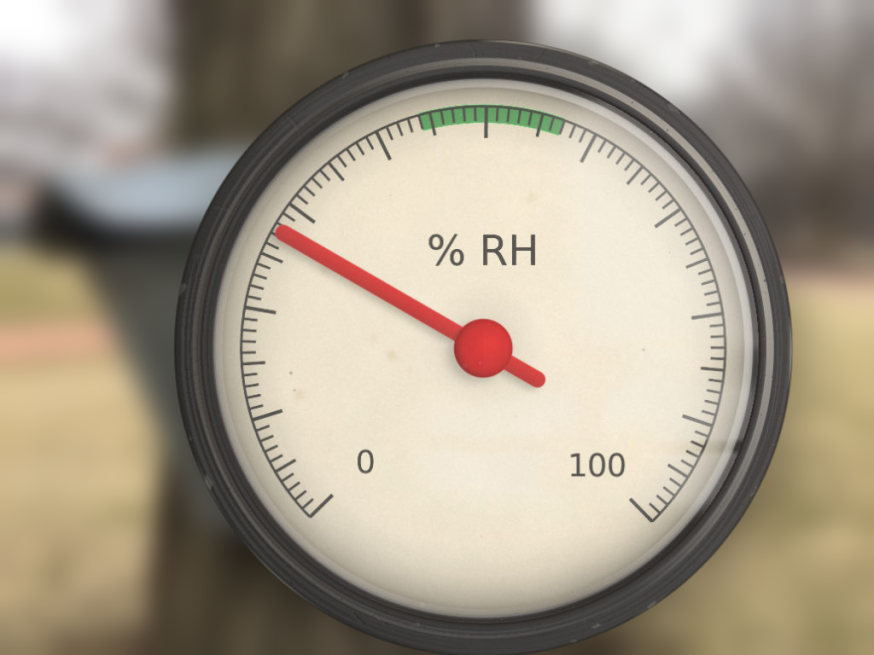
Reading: % 27.5
